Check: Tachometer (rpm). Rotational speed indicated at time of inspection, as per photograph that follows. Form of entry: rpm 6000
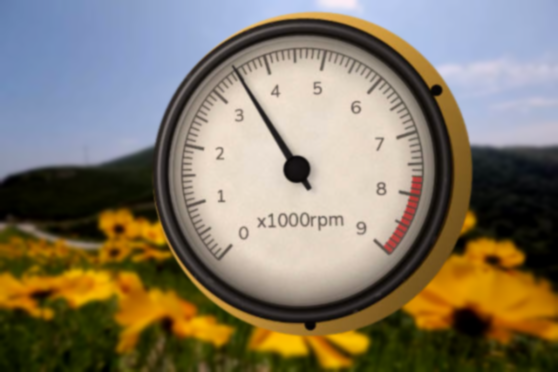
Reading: rpm 3500
